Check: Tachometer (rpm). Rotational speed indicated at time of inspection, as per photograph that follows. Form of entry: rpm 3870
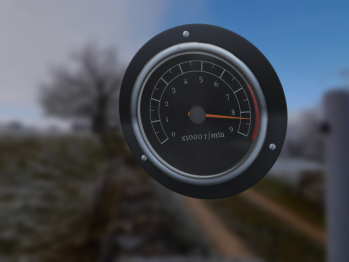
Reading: rpm 8250
